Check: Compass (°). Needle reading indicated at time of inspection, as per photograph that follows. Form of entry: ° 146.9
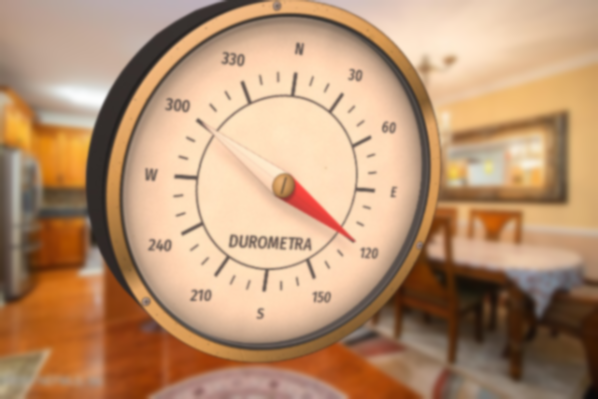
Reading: ° 120
